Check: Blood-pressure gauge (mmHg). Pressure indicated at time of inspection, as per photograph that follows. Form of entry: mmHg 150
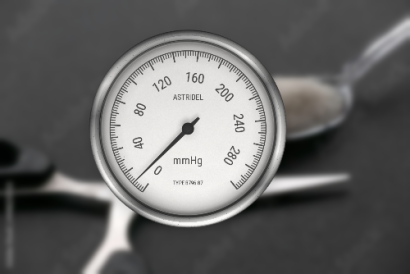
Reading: mmHg 10
